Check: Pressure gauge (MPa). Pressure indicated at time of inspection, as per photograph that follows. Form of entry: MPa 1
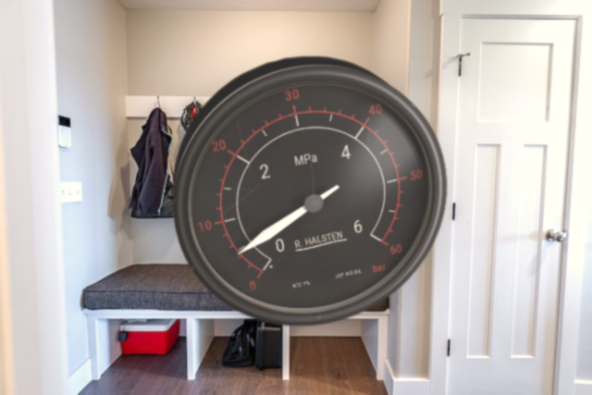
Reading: MPa 0.5
